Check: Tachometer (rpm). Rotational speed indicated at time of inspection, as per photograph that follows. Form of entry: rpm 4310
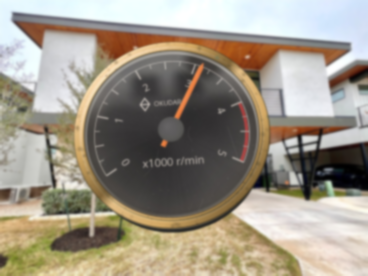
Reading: rpm 3125
